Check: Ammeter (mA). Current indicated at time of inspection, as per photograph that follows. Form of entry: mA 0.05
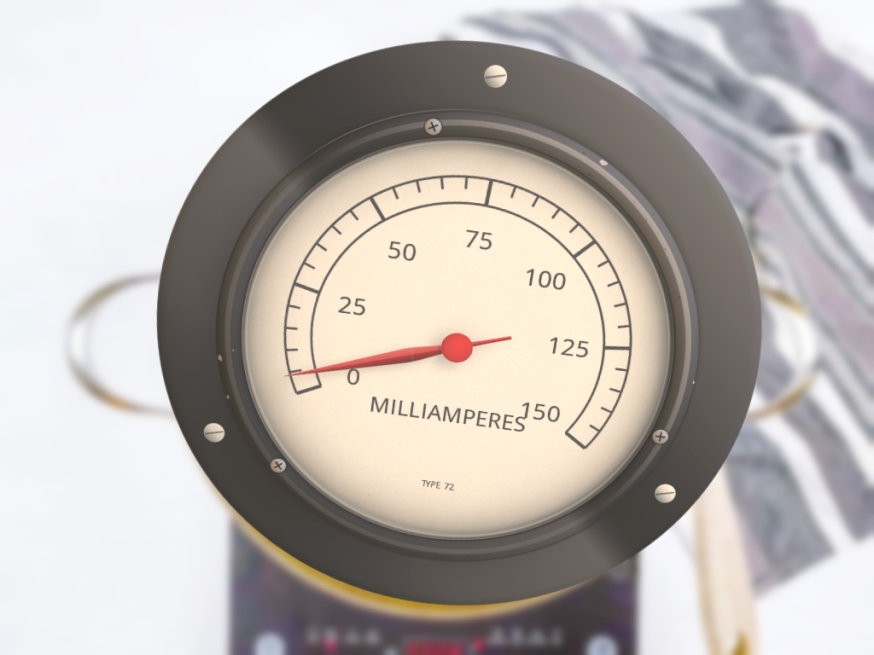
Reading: mA 5
